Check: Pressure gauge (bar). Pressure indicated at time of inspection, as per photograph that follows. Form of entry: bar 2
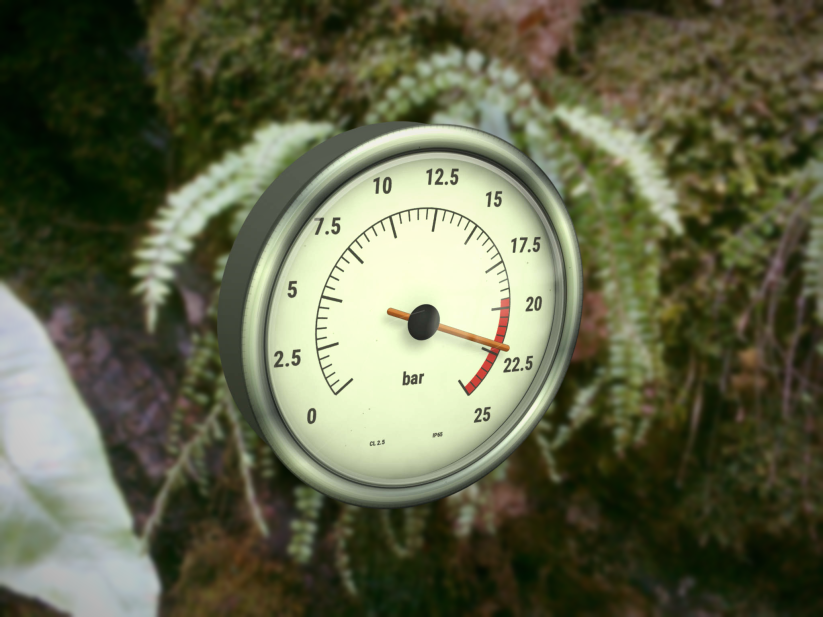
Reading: bar 22
